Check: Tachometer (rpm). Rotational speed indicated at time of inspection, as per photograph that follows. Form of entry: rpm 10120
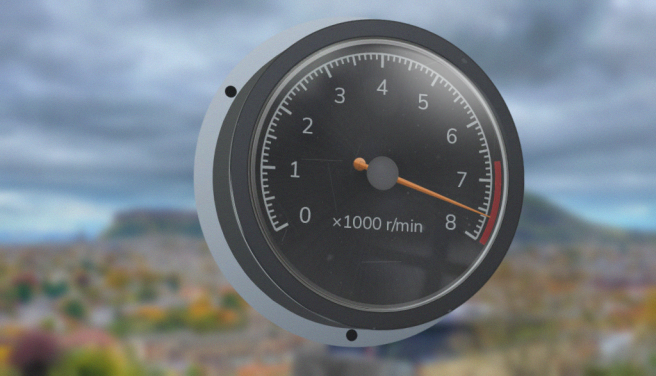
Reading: rpm 7600
